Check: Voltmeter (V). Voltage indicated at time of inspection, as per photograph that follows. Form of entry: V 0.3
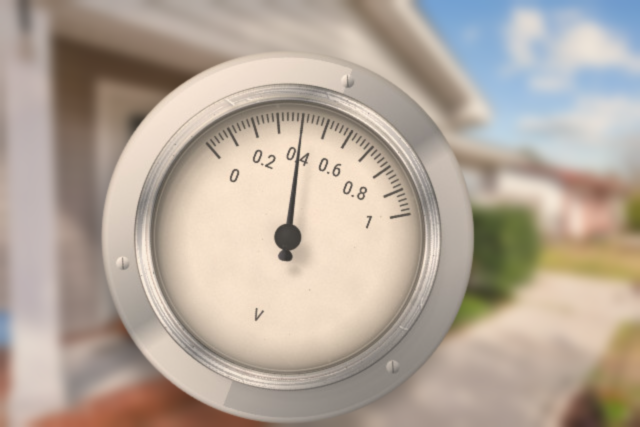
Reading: V 0.4
